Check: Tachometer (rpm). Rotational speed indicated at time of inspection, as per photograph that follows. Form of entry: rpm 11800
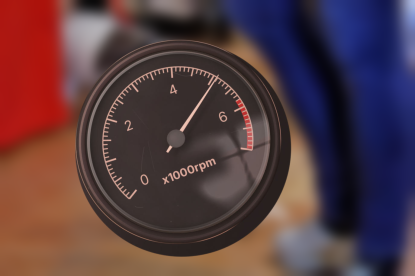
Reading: rpm 5100
